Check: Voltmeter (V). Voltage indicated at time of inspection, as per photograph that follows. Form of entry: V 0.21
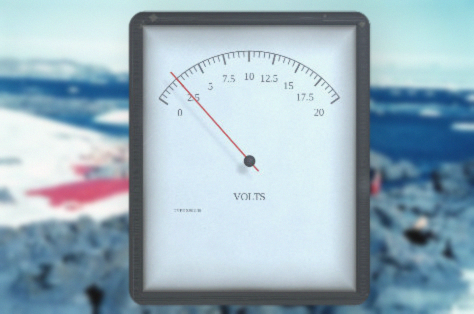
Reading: V 2.5
